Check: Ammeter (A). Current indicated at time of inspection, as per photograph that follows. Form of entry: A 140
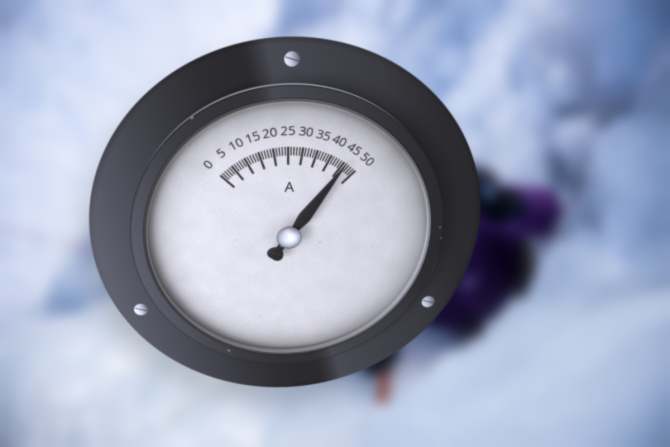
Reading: A 45
